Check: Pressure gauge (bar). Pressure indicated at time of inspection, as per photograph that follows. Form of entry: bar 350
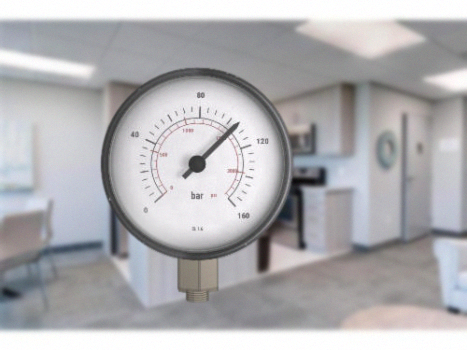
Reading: bar 105
